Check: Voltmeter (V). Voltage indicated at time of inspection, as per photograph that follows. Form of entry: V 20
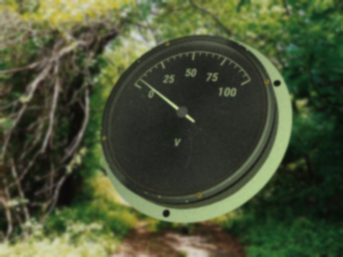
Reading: V 5
